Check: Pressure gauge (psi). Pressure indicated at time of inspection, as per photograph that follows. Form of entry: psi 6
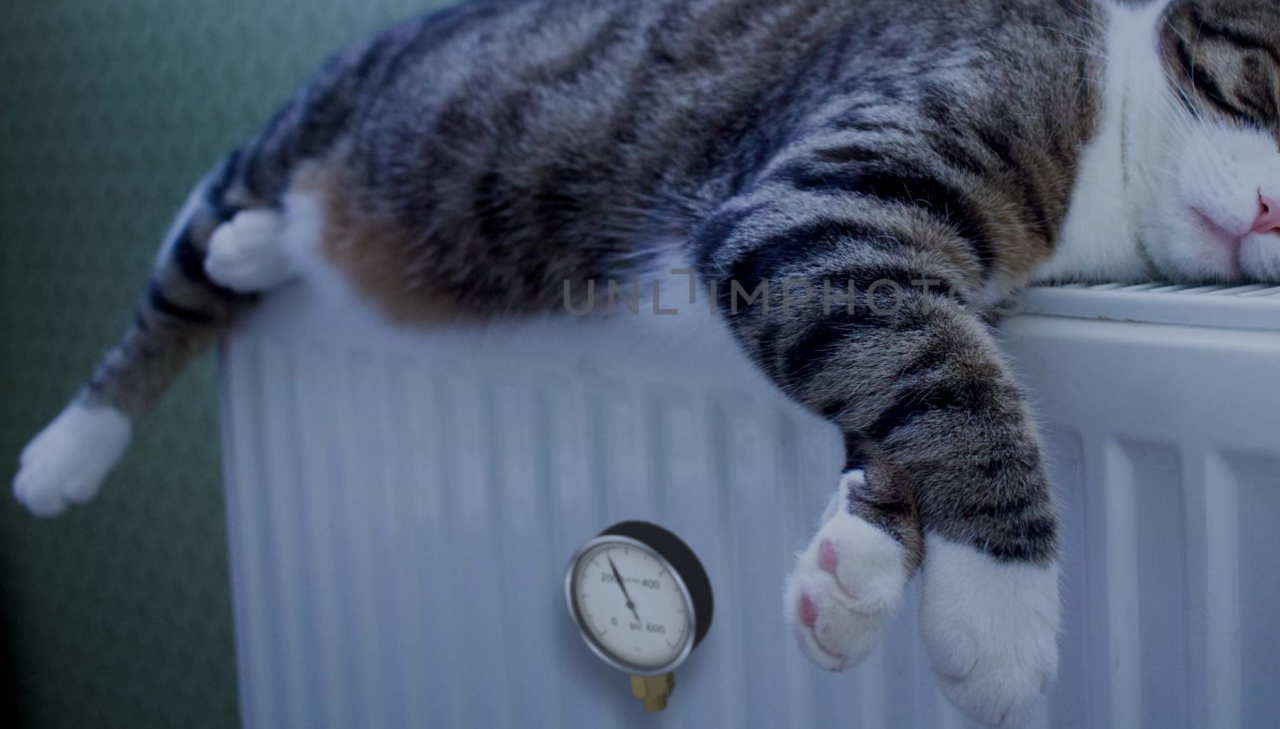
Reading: psi 250
